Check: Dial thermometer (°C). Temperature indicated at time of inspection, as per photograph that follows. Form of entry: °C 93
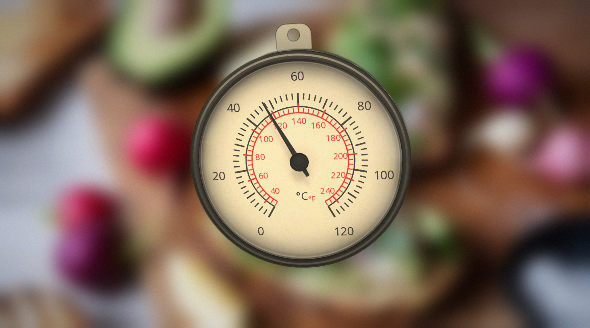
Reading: °C 48
